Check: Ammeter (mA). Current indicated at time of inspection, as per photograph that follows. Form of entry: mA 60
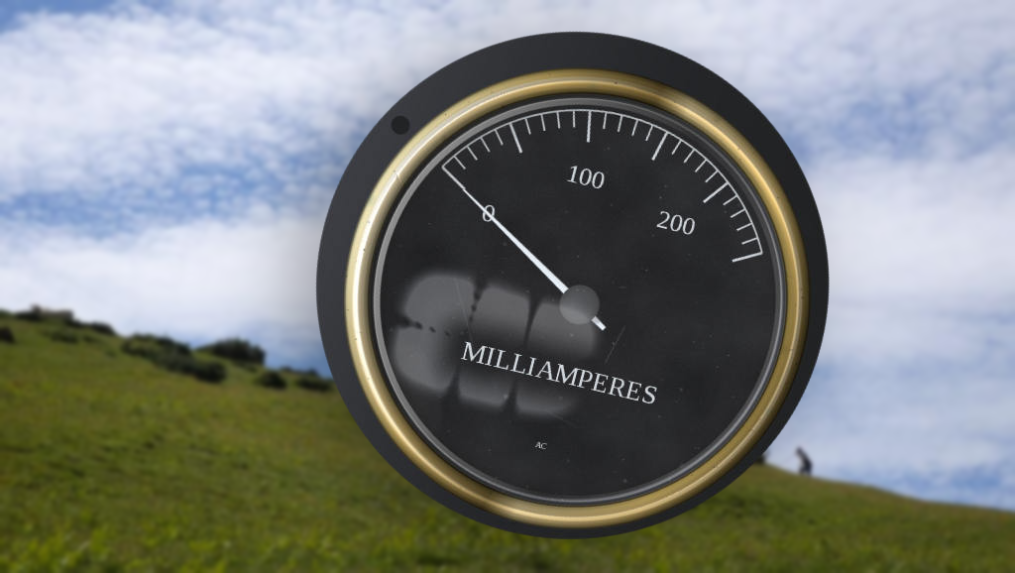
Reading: mA 0
